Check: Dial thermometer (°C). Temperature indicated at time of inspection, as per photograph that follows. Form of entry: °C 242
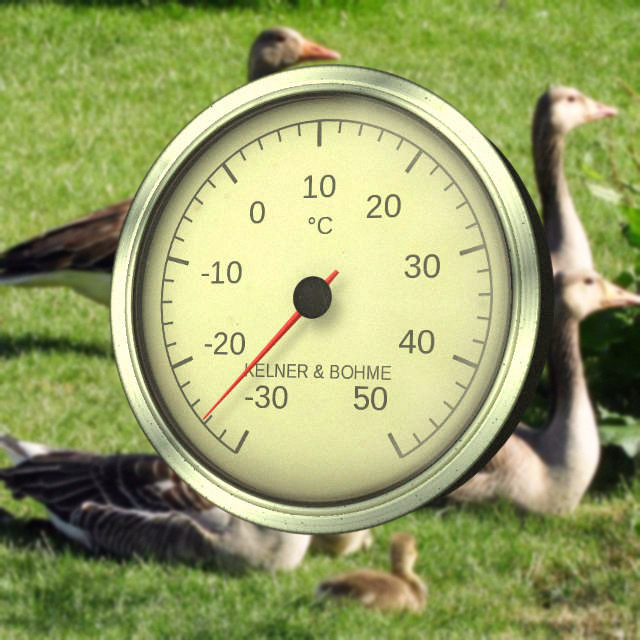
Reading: °C -26
